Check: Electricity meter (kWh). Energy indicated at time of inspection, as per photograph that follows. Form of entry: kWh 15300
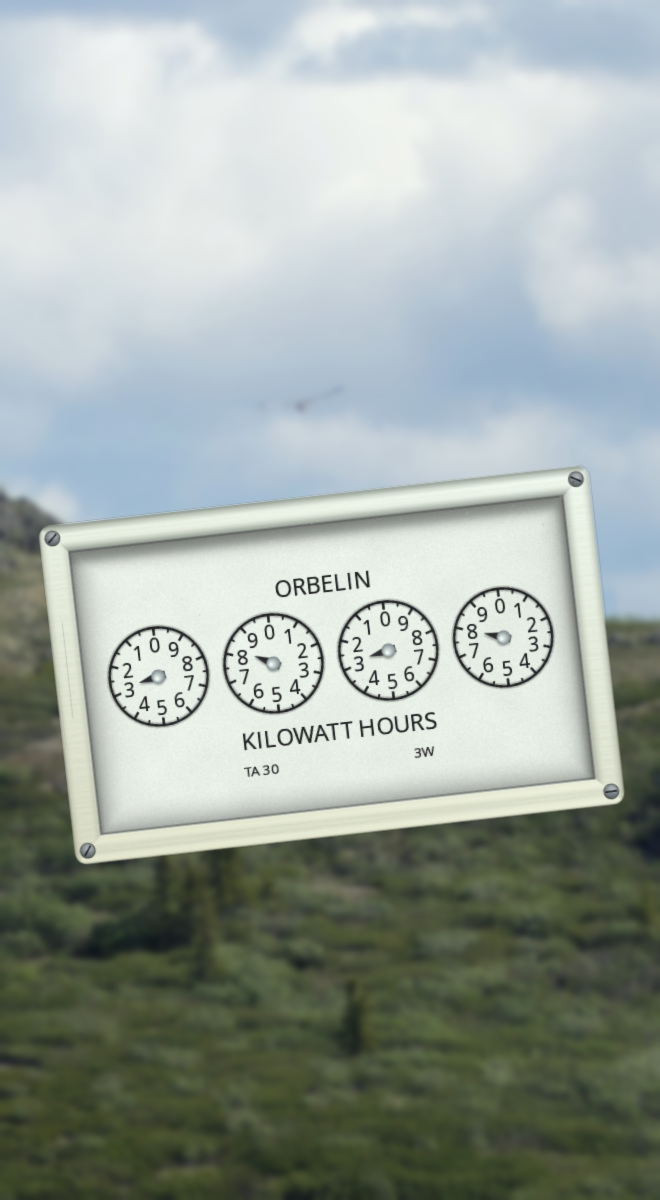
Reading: kWh 2828
